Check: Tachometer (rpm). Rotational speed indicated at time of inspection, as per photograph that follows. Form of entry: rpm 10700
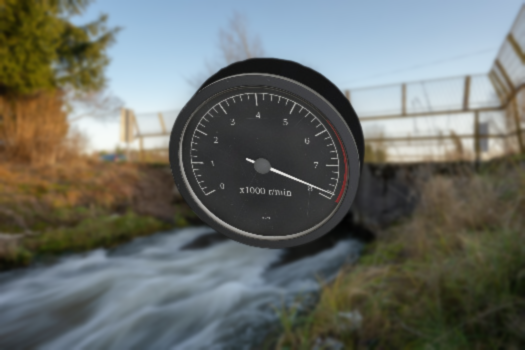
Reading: rpm 7800
